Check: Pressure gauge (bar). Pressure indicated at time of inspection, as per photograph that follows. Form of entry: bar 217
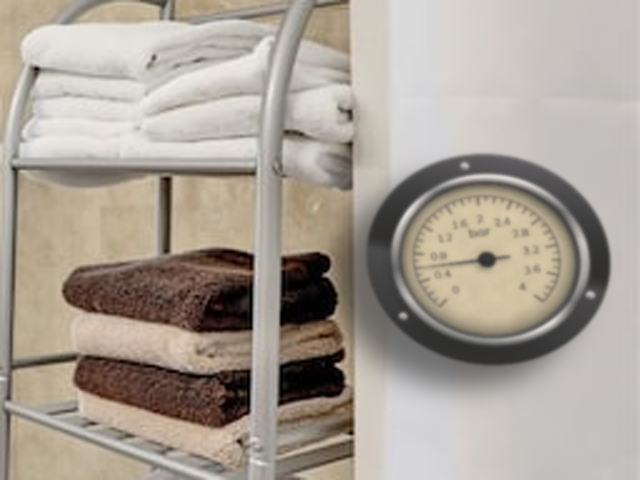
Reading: bar 0.6
